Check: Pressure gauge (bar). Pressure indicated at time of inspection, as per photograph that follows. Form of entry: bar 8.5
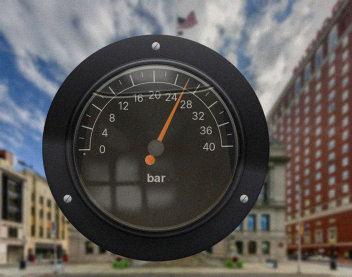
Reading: bar 26
